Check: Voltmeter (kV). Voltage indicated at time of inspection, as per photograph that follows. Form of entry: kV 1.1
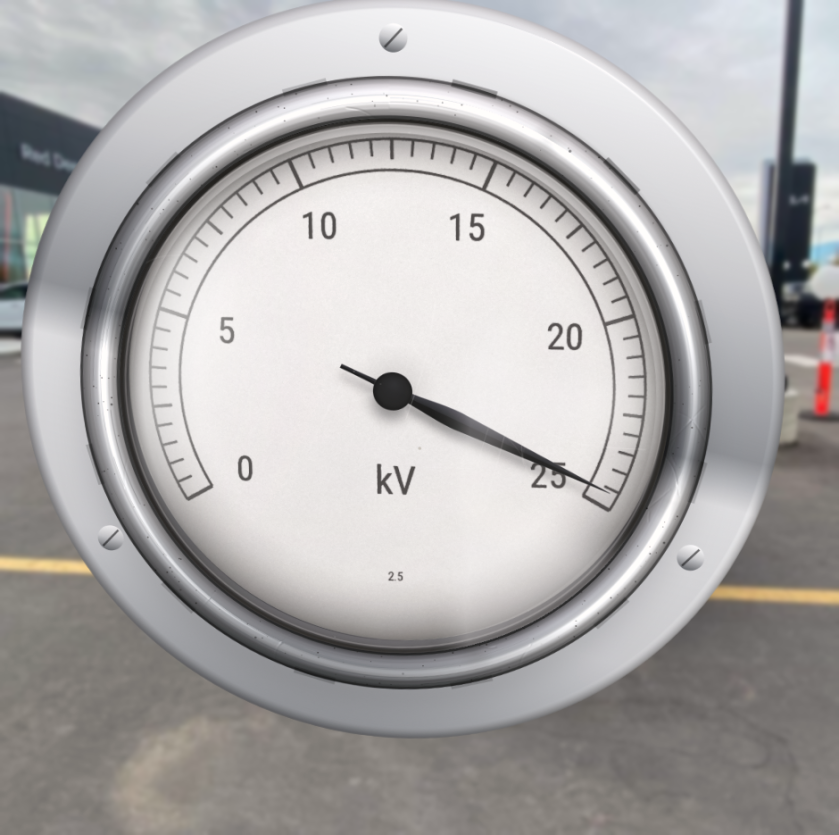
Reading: kV 24.5
